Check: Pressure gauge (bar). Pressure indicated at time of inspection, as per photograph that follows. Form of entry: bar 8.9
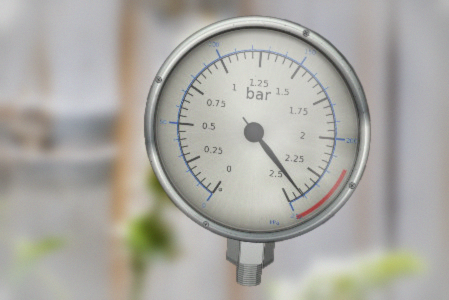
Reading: bar 2.4
